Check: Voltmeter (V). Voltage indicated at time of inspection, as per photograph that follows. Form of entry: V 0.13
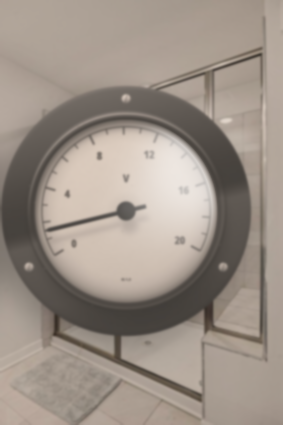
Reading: V 1.5
